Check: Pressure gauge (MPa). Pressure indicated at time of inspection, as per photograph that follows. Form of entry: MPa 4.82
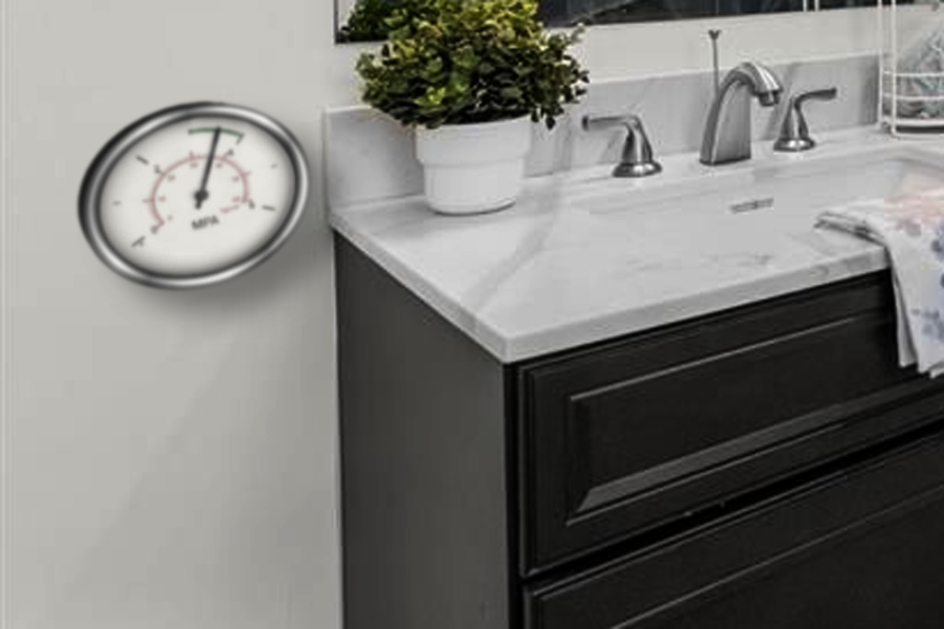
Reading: MPa 3.5
